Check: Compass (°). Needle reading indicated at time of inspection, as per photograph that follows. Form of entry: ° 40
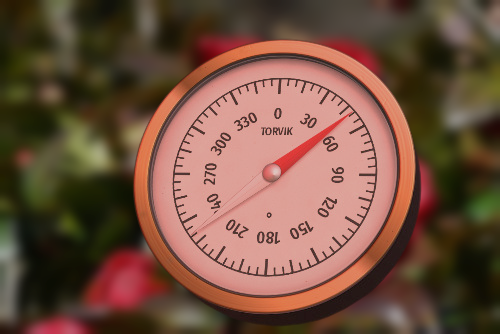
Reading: ° 50
